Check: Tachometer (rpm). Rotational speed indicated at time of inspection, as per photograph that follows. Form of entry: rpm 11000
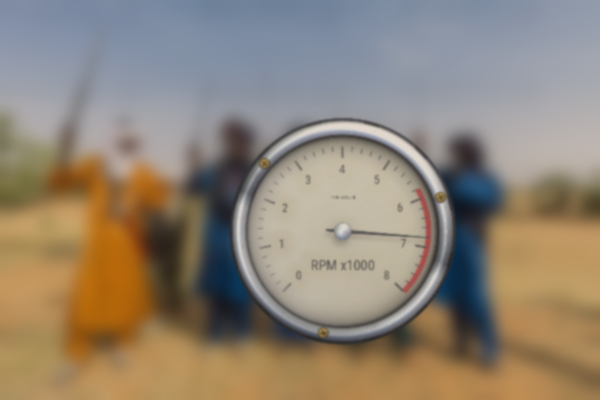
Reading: rpm 6800
